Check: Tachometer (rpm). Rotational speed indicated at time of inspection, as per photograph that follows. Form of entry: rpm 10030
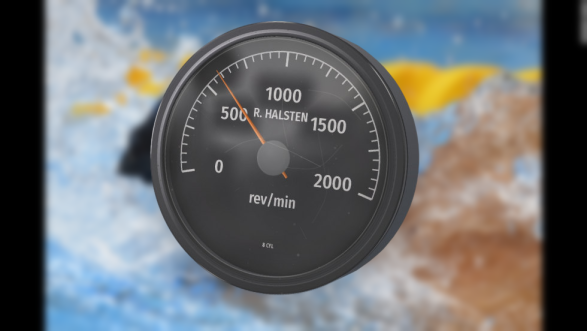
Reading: rpm 600
